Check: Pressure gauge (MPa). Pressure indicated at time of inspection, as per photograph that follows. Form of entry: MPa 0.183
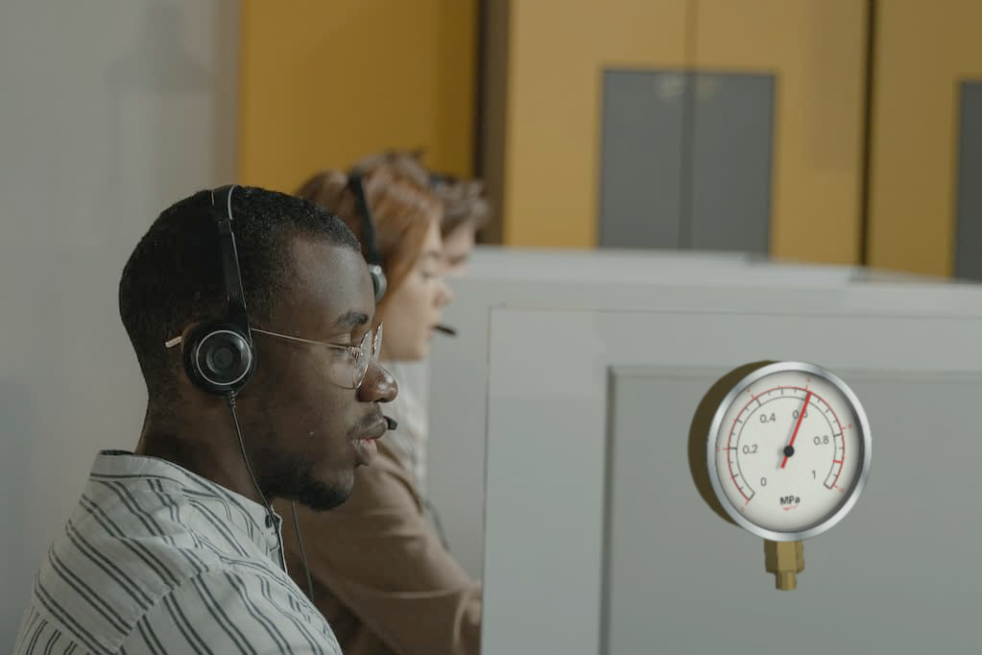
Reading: MPa 0.6
